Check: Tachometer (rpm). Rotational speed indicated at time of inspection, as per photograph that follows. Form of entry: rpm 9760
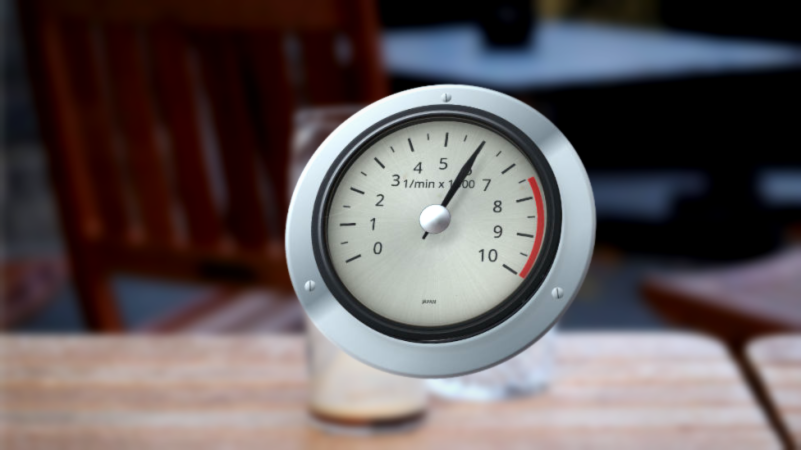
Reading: rpm 6000
